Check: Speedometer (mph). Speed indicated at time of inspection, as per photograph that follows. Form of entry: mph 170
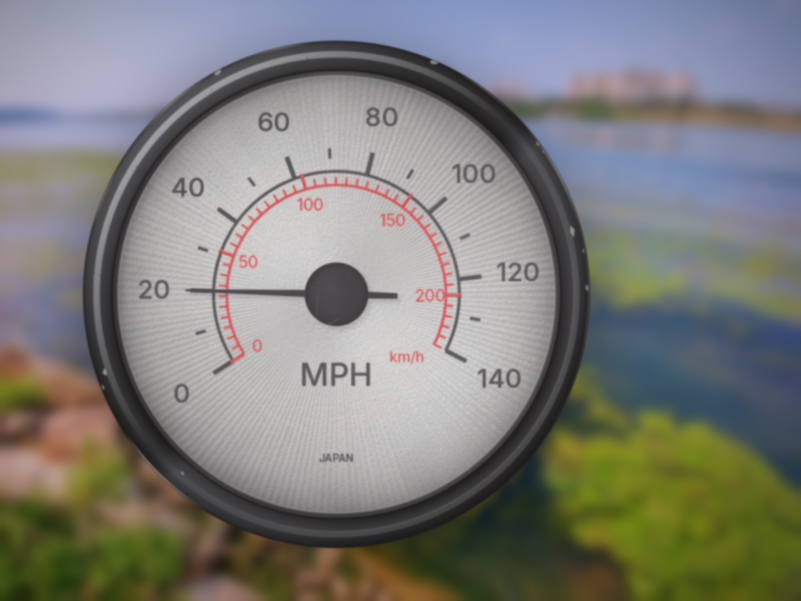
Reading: mph 20
